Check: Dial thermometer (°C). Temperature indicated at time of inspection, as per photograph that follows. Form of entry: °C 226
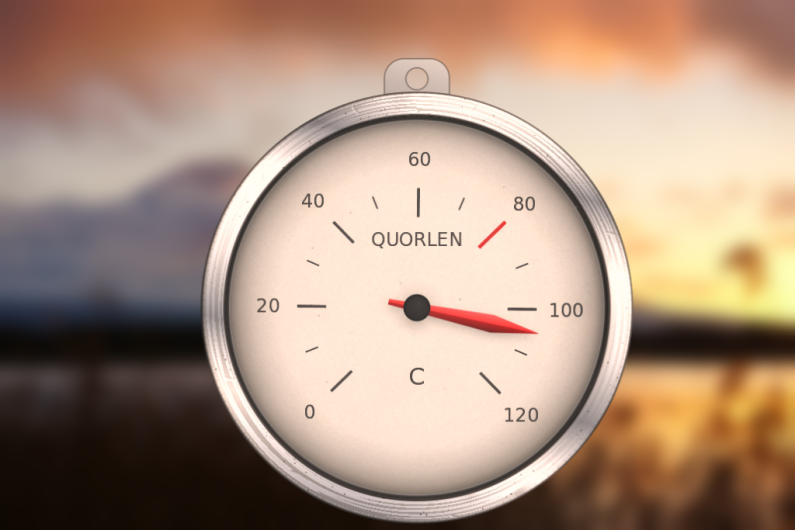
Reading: °C 105
